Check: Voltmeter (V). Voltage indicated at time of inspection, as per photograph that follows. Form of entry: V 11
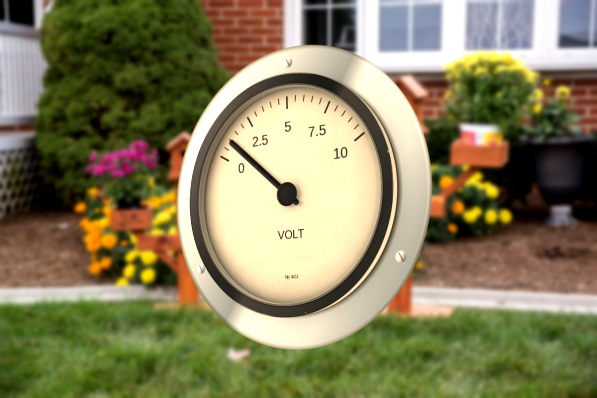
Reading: V 1
